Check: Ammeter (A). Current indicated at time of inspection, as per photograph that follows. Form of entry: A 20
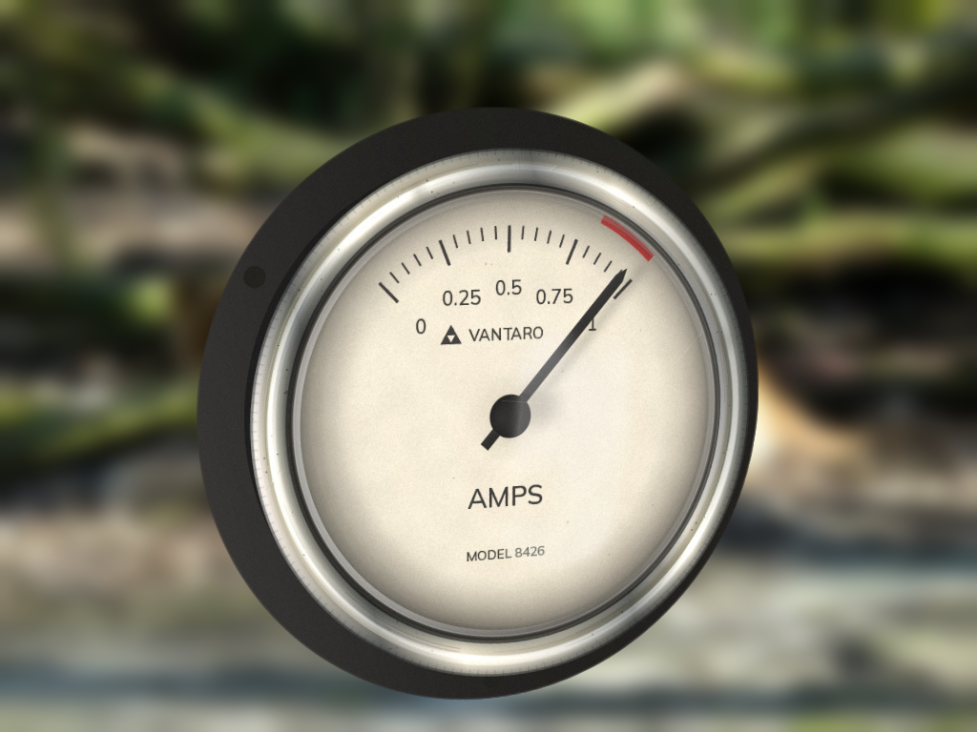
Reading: A 0.95
